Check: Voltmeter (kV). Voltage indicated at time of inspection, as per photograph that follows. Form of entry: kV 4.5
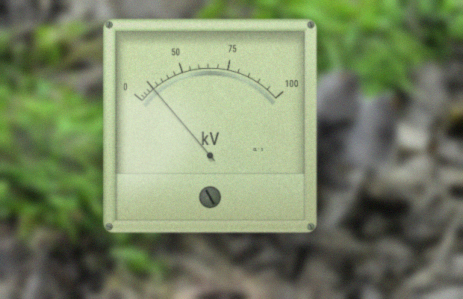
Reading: kV 25
